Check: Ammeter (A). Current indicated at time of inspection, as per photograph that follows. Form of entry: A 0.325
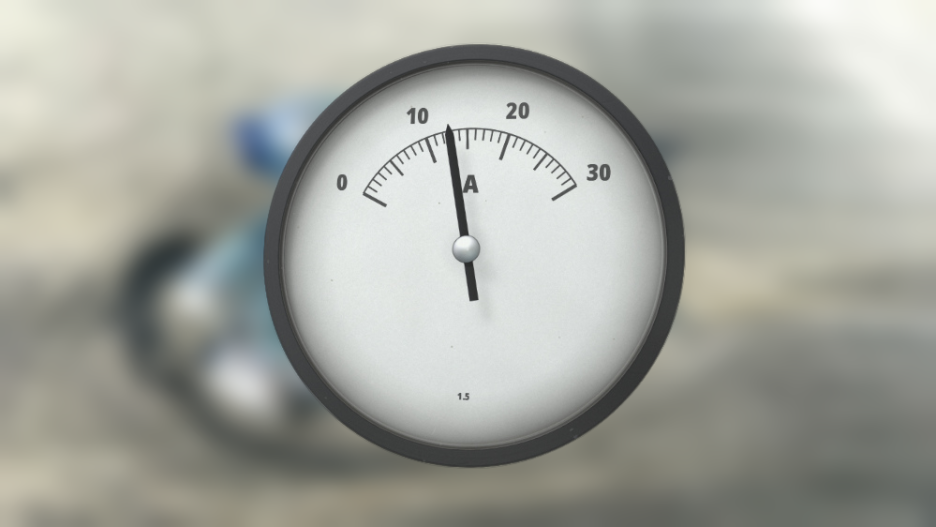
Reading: A 13
